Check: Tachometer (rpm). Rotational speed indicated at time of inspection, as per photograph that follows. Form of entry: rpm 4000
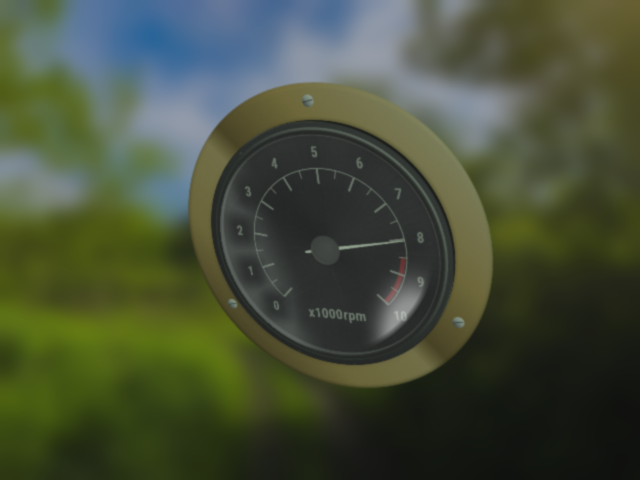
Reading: rpm 8000
